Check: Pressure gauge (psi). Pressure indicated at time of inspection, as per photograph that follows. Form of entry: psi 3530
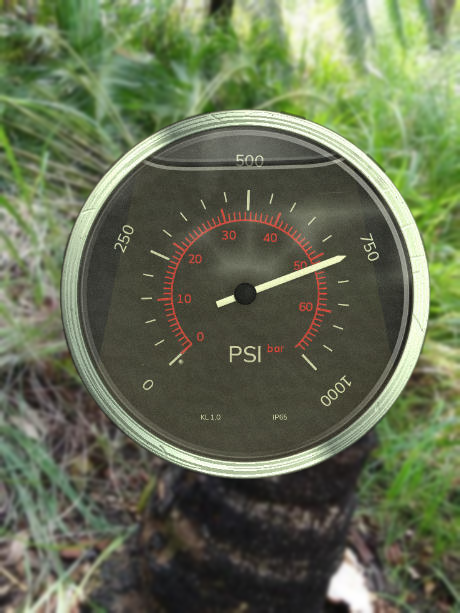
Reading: psi 750
